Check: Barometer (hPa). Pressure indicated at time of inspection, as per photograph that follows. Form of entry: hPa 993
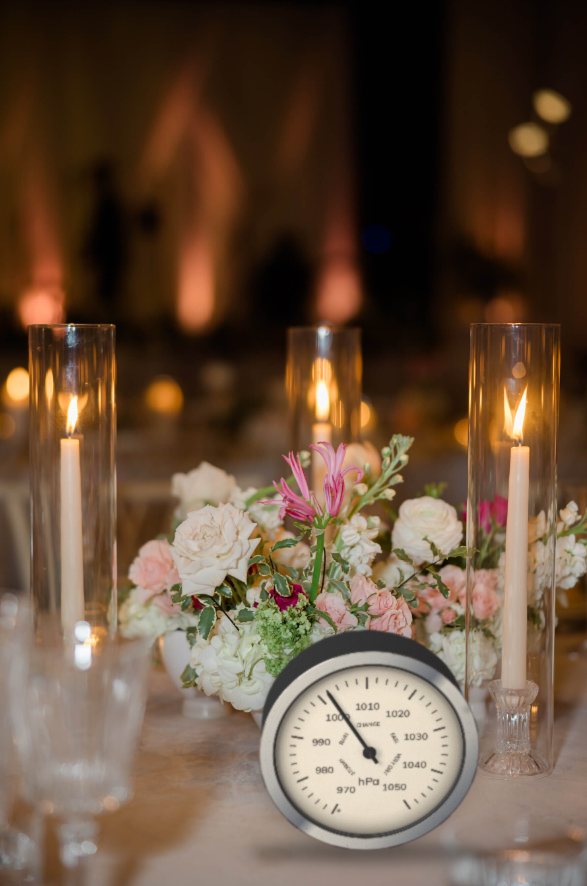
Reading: hPa 1002
